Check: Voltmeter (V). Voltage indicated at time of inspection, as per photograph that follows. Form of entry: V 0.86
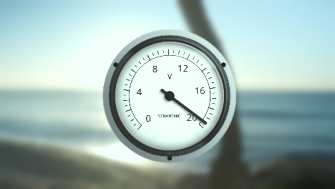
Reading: V 19.5
